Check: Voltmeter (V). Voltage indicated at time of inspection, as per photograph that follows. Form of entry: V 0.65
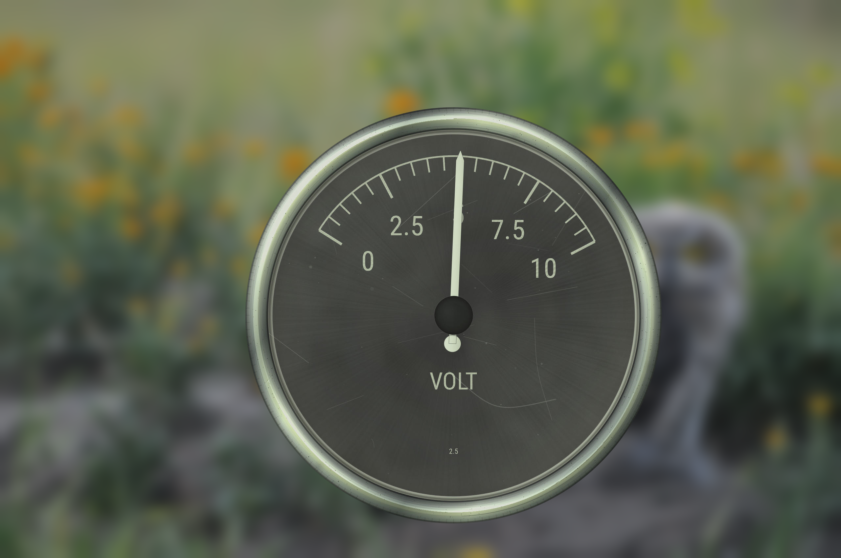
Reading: V 5
